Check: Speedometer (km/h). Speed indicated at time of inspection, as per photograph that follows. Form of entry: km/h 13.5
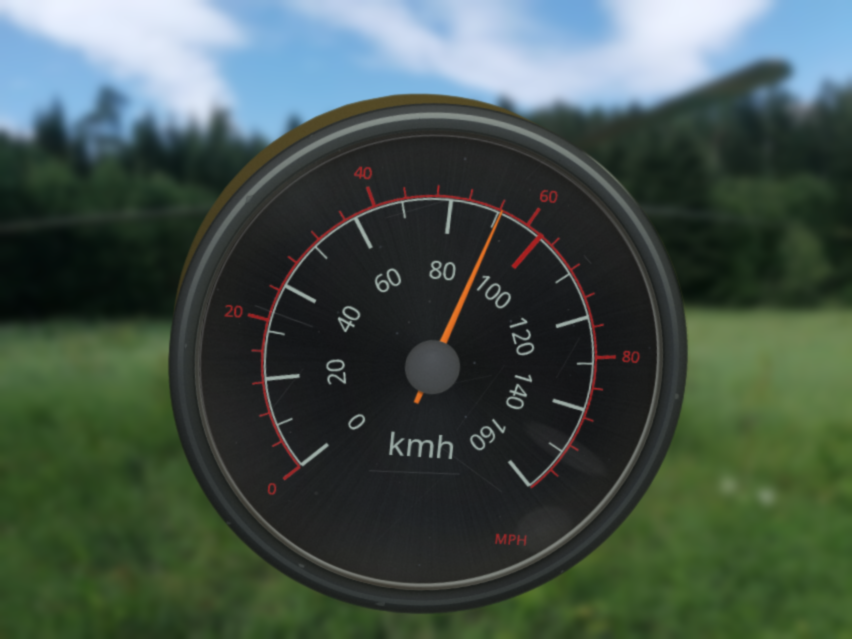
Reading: km/h 90
